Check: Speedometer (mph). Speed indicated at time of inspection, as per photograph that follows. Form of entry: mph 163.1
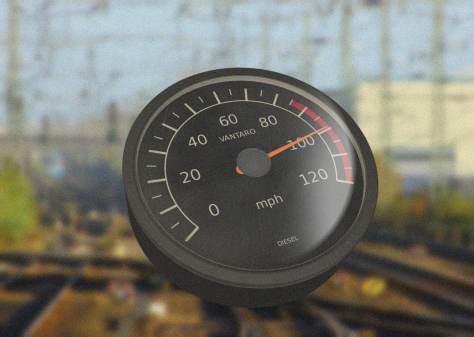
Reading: mph 100
